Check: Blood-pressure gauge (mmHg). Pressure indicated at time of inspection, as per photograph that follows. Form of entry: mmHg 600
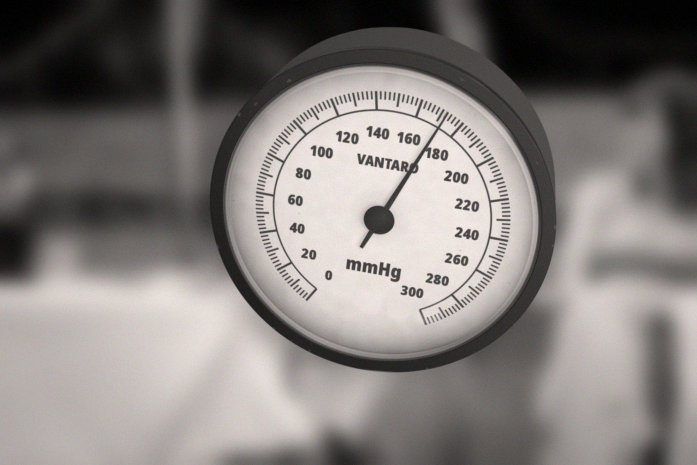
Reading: mmHg 172
